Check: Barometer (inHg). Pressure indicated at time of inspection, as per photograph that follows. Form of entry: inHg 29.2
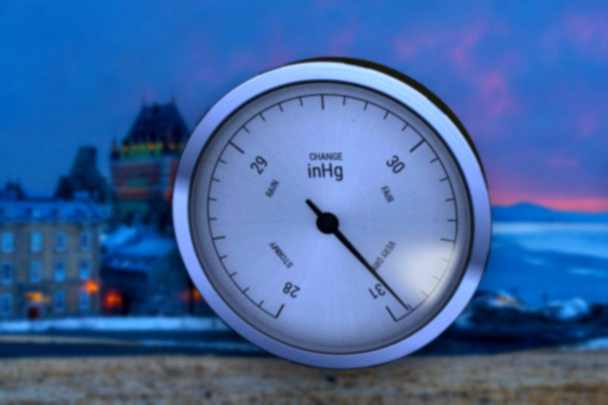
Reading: inHg 30.9
